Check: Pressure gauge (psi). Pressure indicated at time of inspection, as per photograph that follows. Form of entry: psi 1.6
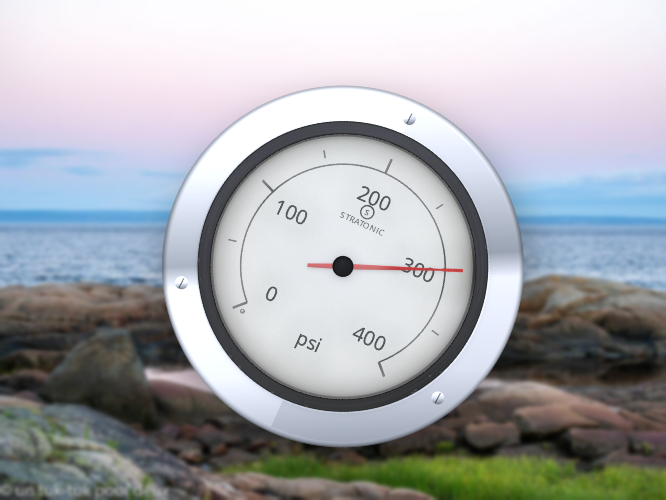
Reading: psi 300
